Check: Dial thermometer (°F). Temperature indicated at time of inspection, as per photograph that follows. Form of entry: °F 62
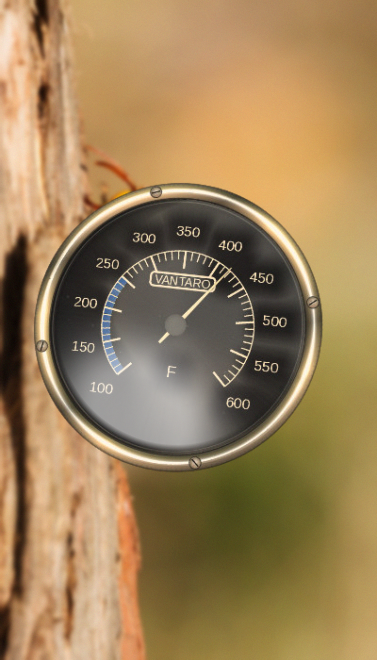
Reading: °F 420
